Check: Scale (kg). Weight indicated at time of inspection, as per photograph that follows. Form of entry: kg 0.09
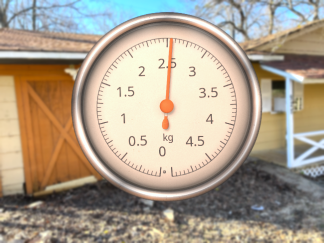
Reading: kg 2.55
